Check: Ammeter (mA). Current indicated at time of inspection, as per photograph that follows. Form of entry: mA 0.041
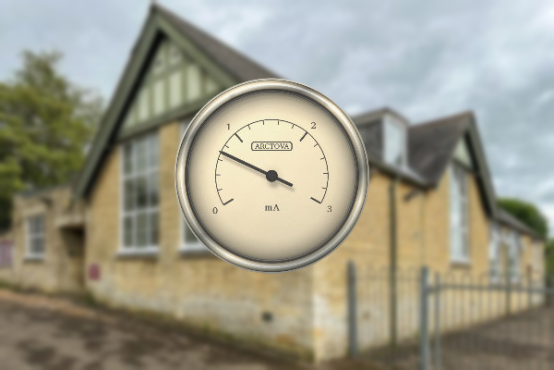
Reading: mA 0.7
